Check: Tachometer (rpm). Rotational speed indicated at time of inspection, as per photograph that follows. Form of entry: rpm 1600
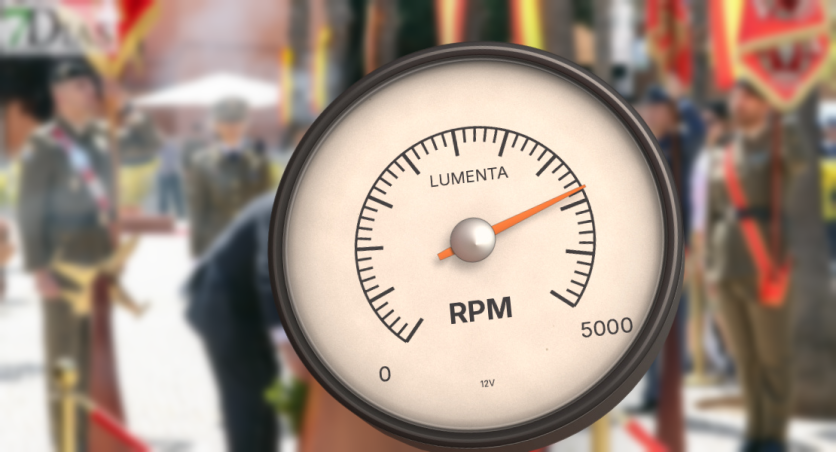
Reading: rpm 3900
